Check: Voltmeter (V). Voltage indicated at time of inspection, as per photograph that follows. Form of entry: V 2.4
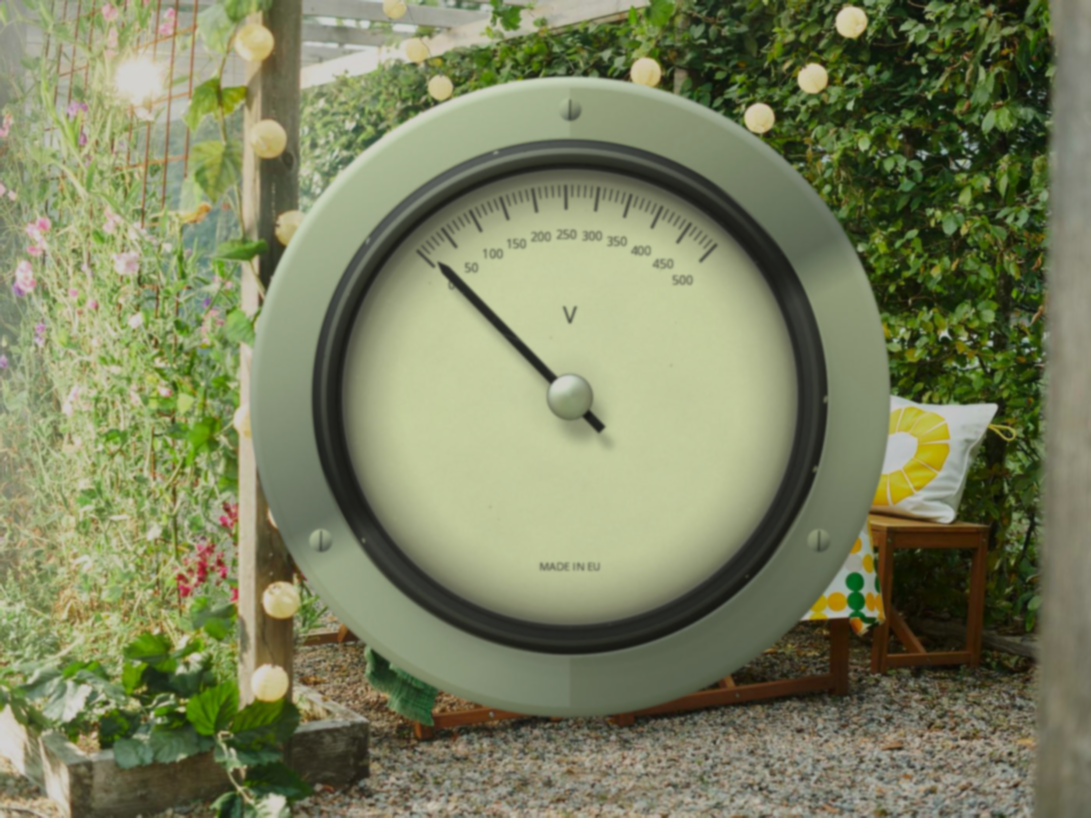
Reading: V 10
